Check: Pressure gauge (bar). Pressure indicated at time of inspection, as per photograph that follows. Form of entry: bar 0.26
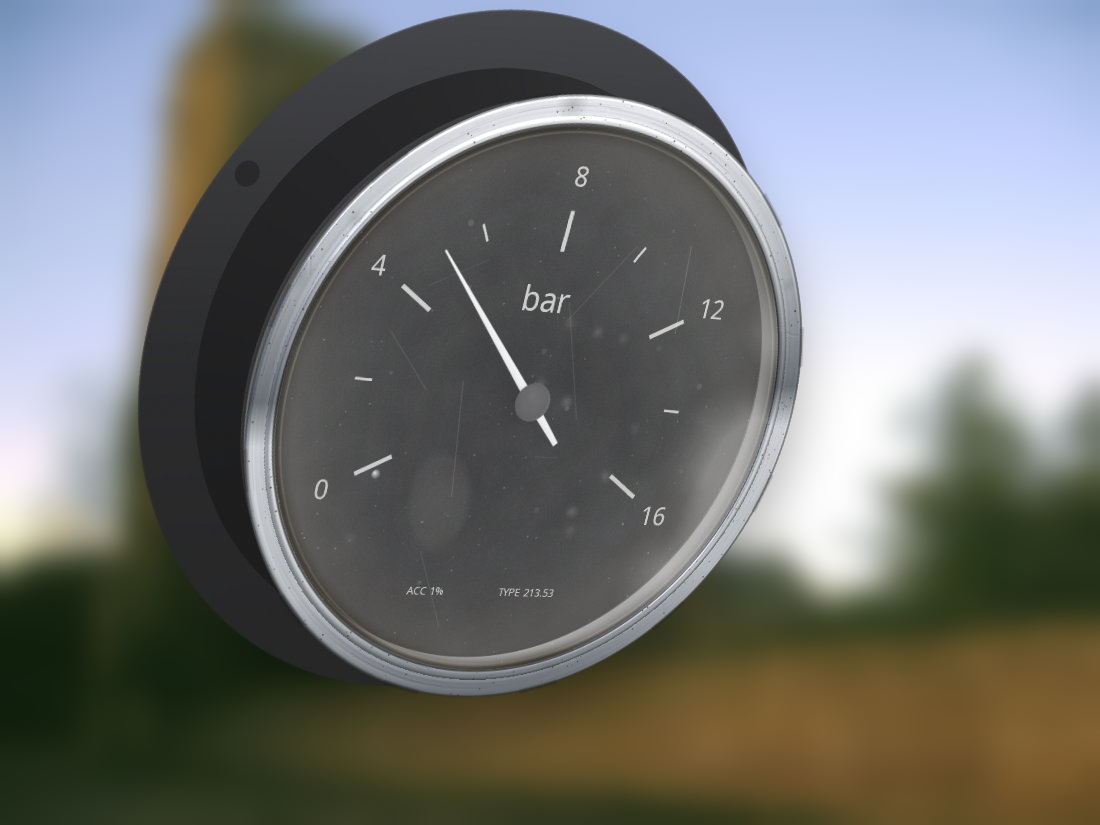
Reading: bar 5
